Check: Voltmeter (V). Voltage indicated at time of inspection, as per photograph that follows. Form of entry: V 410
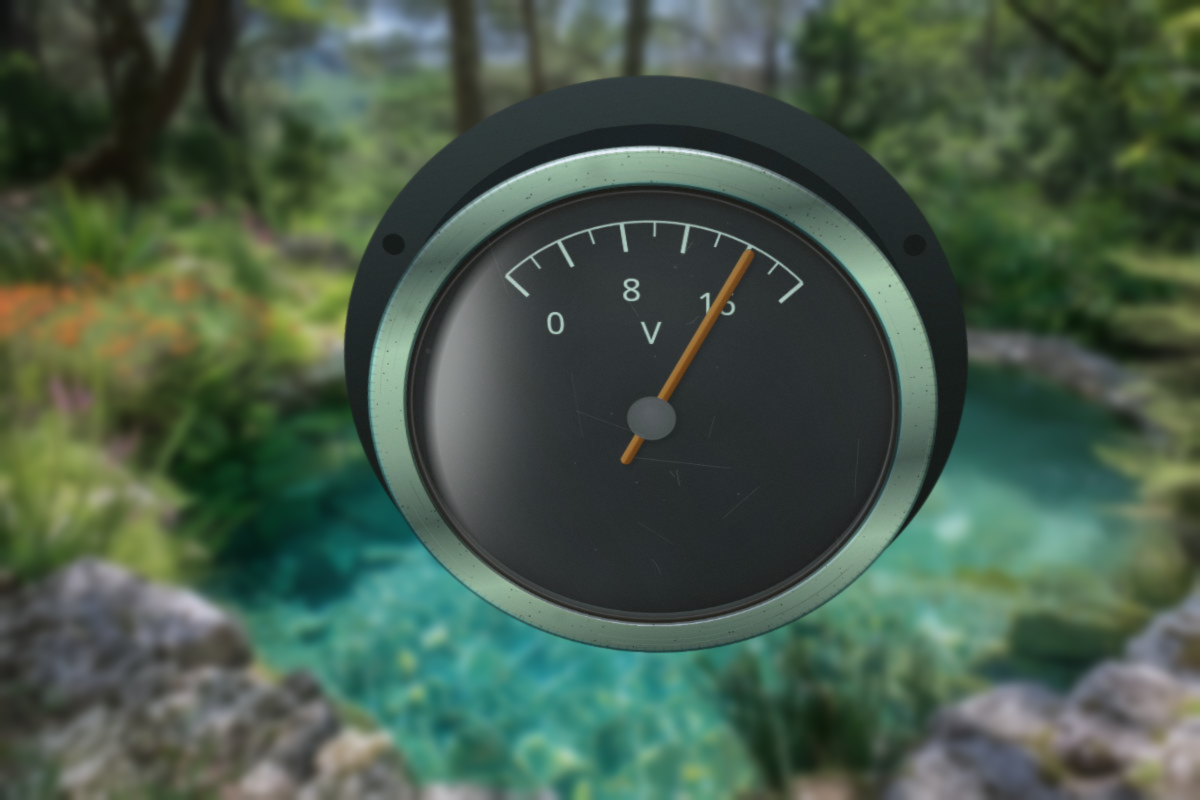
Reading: V 16
